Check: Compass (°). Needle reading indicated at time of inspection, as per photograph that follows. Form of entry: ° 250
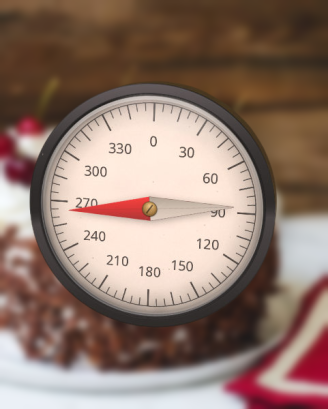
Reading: ° 265
